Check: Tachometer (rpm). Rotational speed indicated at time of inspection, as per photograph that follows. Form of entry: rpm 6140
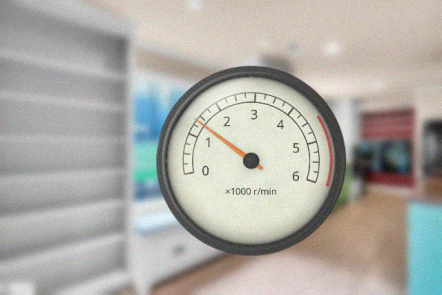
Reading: rpm 1375
